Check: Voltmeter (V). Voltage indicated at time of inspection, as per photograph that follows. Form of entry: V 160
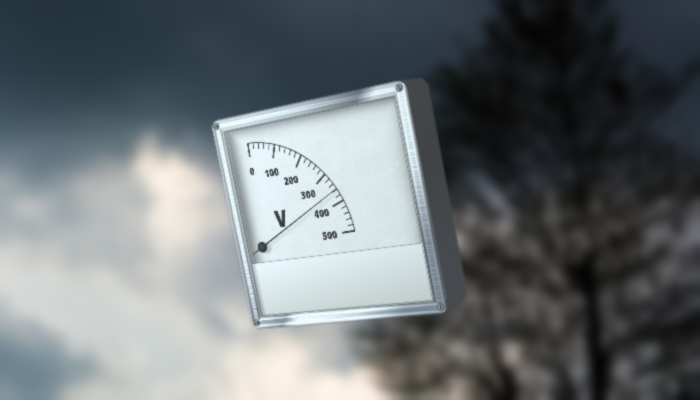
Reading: V 360
